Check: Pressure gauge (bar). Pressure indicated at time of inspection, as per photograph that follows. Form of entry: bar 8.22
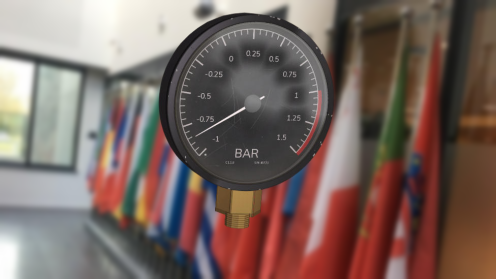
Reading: bar -0.85
